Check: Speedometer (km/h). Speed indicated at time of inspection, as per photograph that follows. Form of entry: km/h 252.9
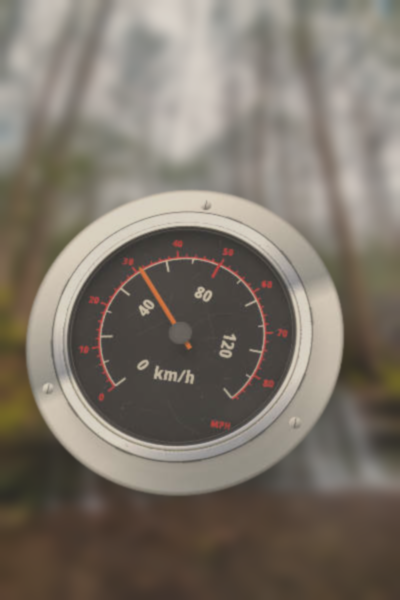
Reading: km/h 50
